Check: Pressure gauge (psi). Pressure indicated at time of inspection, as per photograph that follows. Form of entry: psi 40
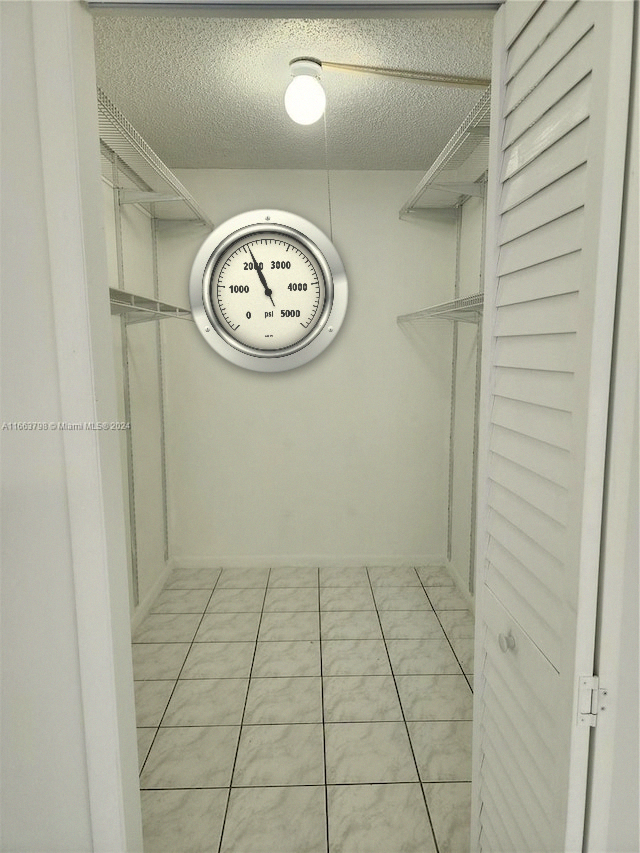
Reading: psi 2100
